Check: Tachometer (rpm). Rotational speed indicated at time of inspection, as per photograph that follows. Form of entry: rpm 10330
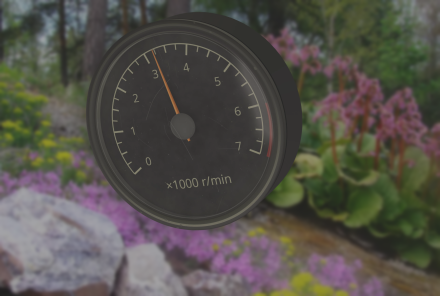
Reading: rpm 3250
